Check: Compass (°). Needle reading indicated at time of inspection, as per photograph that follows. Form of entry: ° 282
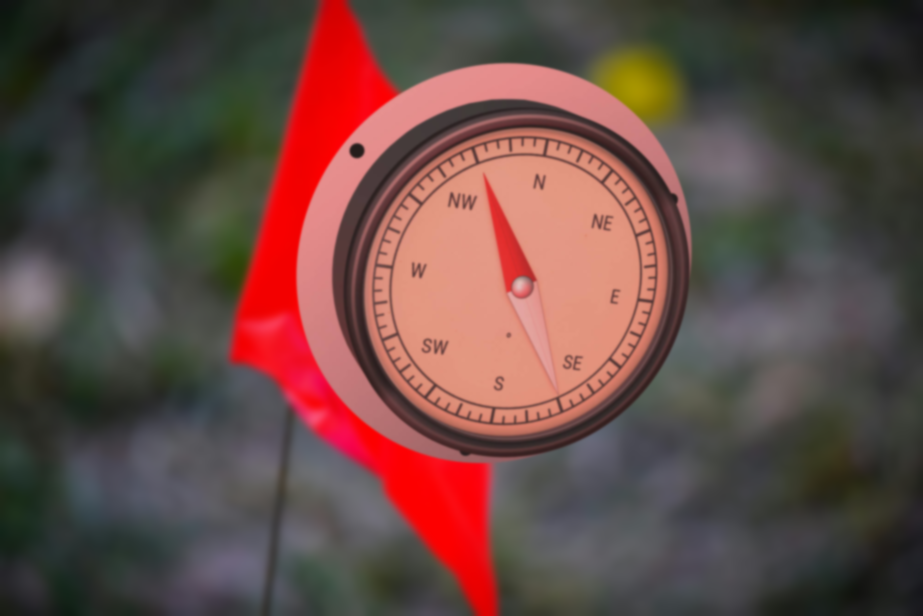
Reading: ° 330
